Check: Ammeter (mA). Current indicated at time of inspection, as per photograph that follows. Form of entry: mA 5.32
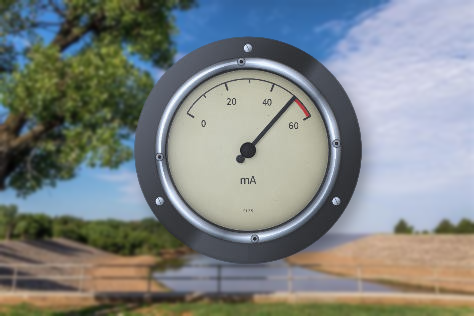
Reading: mA 50
